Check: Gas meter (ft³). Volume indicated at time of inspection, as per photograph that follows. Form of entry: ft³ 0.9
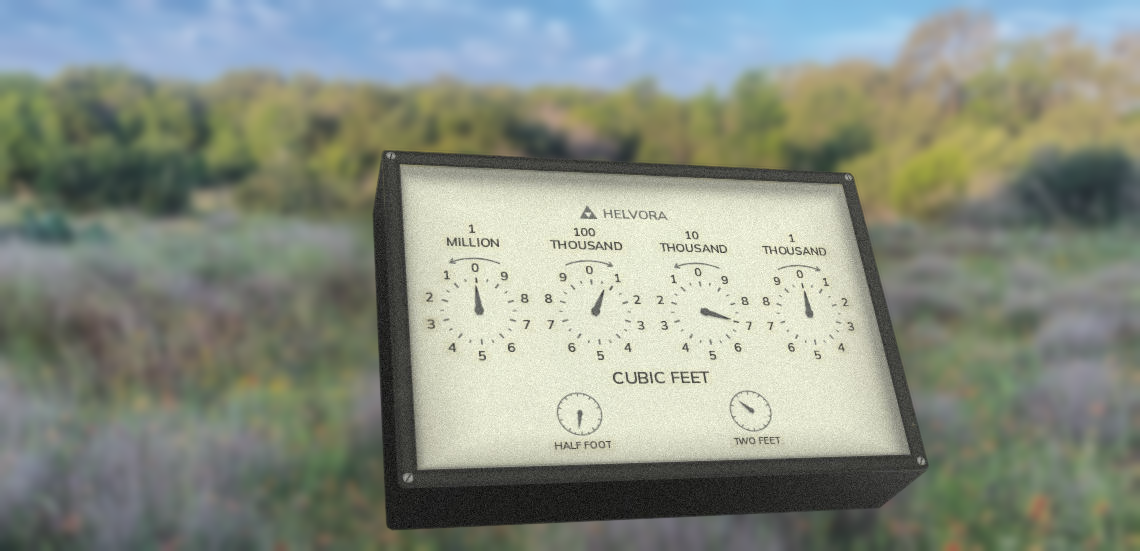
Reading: ft³ 7000
